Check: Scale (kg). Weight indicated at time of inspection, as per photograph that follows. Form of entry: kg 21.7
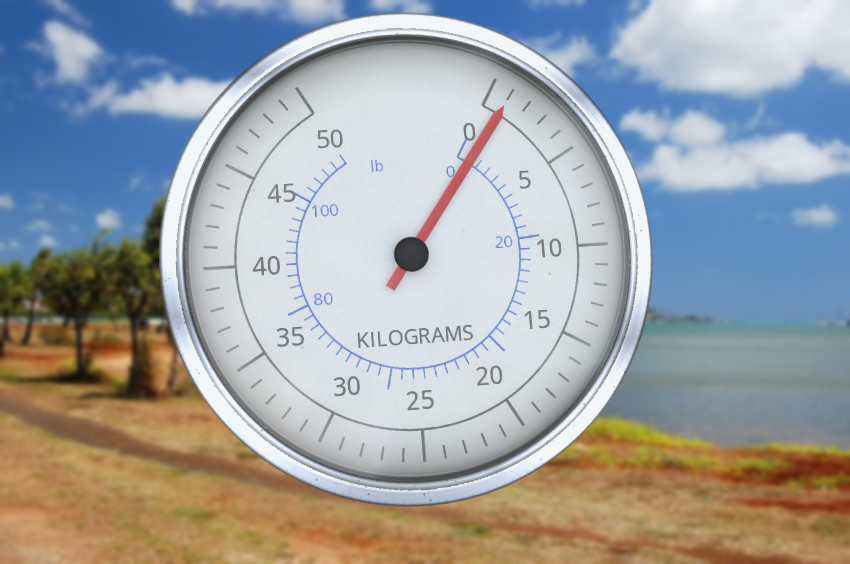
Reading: kg 1
